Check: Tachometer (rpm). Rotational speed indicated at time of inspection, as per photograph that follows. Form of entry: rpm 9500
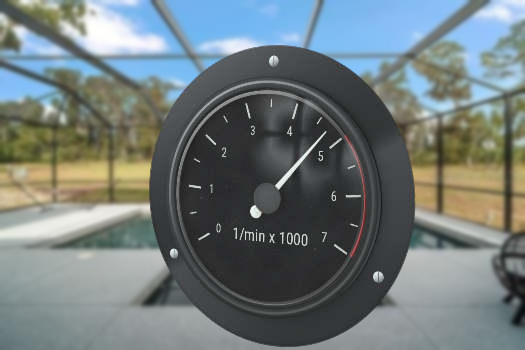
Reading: rpm 4750
